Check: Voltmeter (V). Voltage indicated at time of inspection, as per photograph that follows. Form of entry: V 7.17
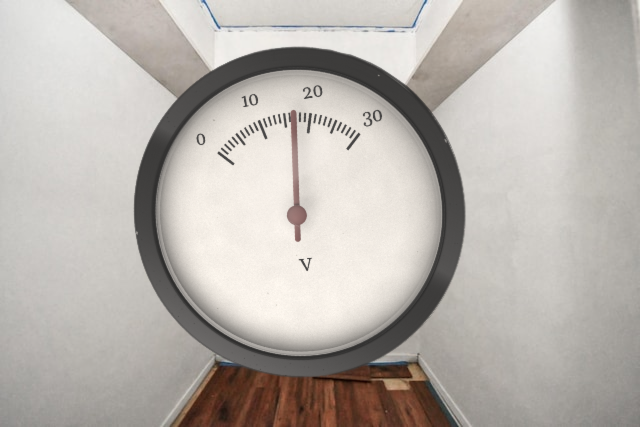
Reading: V 17
